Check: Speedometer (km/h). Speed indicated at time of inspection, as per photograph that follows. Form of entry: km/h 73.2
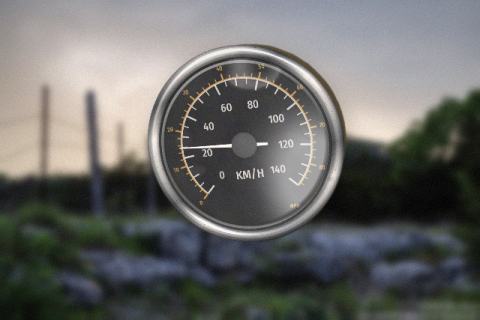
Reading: km/h 25
